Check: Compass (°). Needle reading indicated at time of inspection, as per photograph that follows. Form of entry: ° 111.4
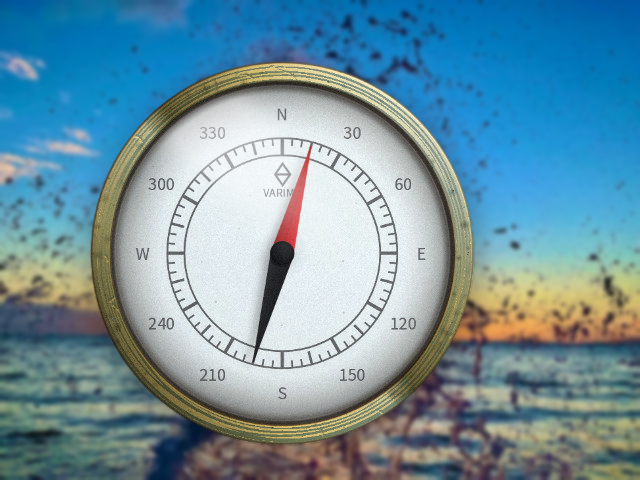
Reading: ° 15
